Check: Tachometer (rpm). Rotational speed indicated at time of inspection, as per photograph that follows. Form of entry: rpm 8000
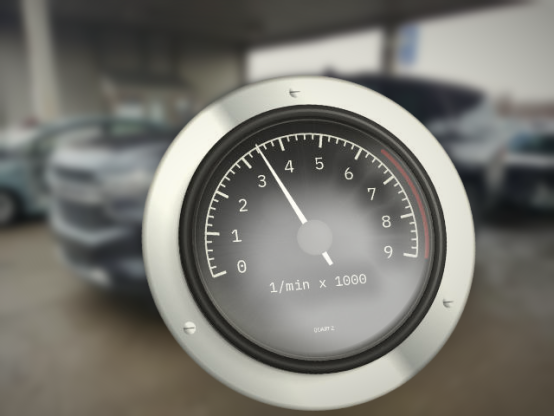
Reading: rpm 3400
